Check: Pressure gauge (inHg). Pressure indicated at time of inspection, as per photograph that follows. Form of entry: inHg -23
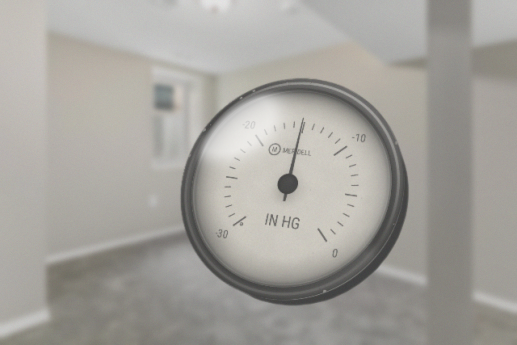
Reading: inHg -15
